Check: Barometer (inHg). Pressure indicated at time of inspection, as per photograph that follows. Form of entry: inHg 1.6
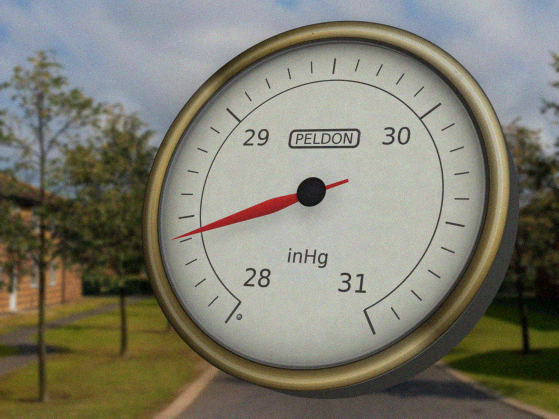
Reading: inHg 28.4
